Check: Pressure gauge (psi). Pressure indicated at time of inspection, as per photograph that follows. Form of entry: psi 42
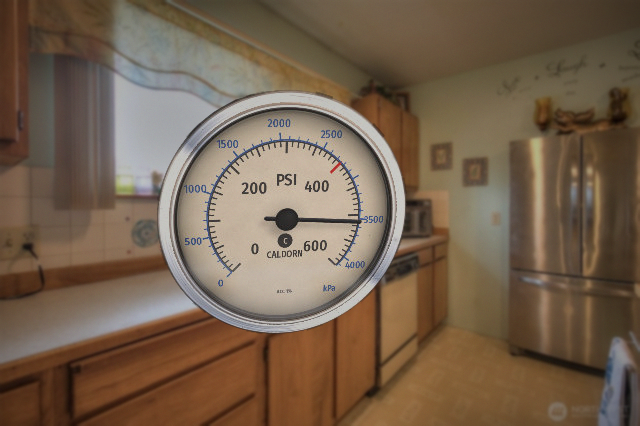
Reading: psi 510
